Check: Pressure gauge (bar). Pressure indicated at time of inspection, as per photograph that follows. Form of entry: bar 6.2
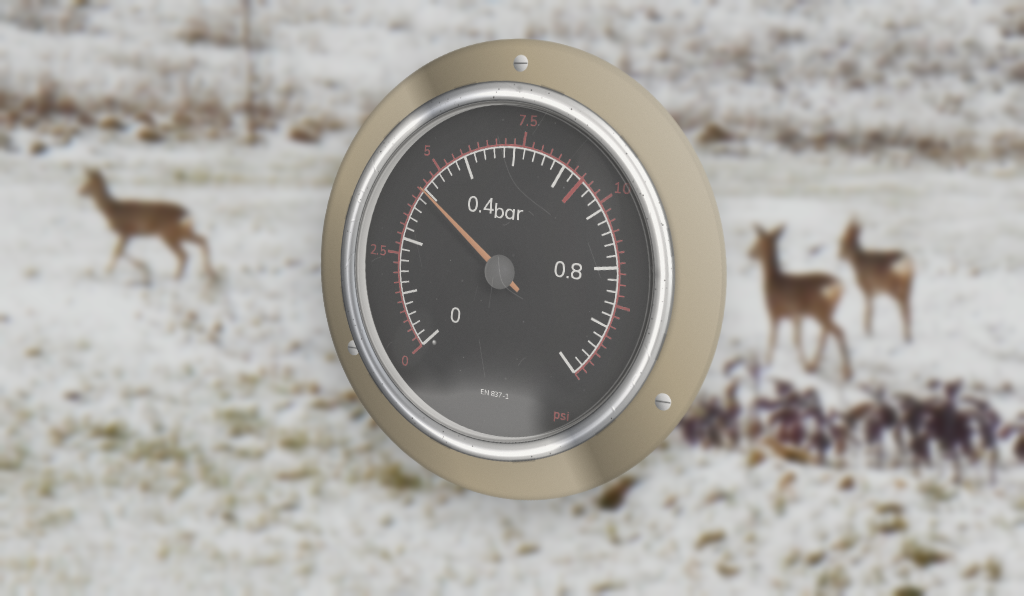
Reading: bar 0.3
